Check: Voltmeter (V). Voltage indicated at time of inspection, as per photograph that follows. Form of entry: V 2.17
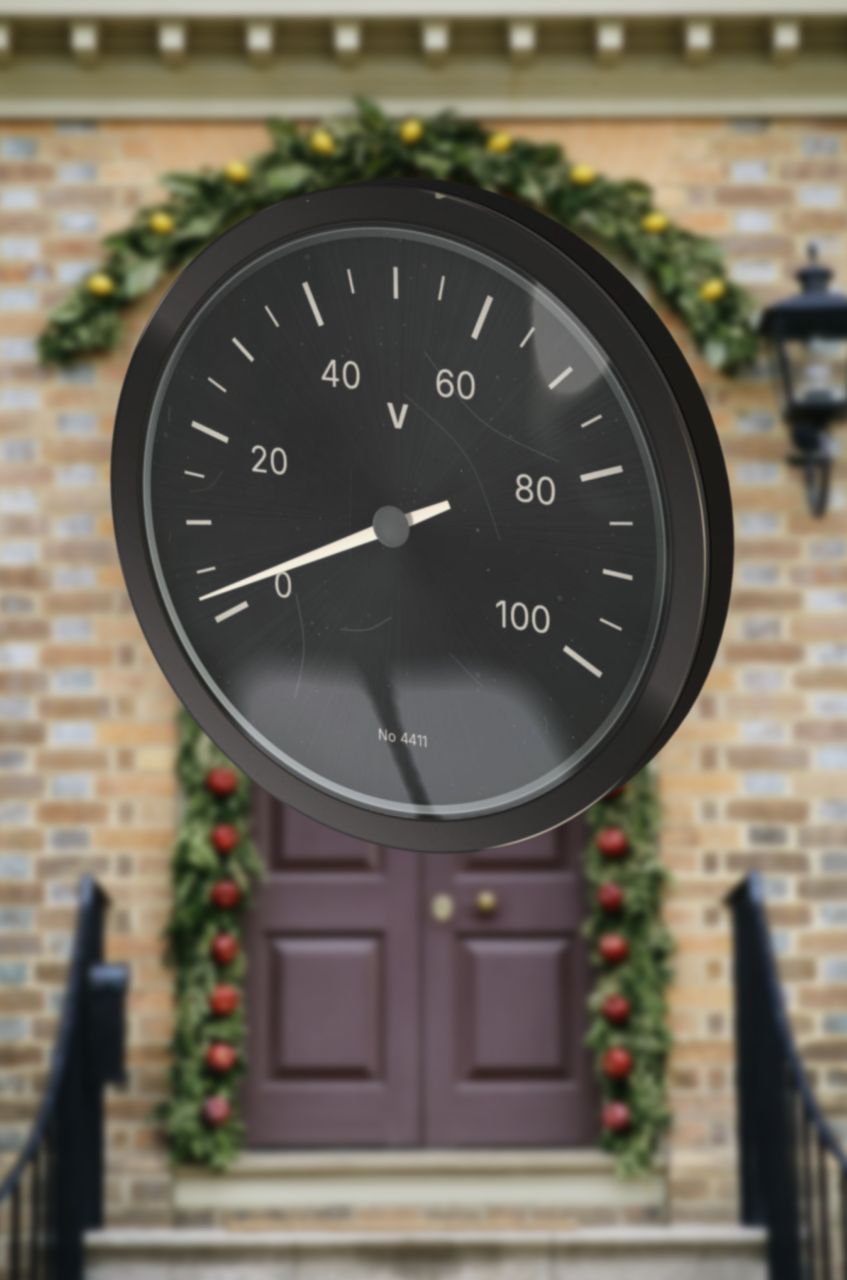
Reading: V 2.5
